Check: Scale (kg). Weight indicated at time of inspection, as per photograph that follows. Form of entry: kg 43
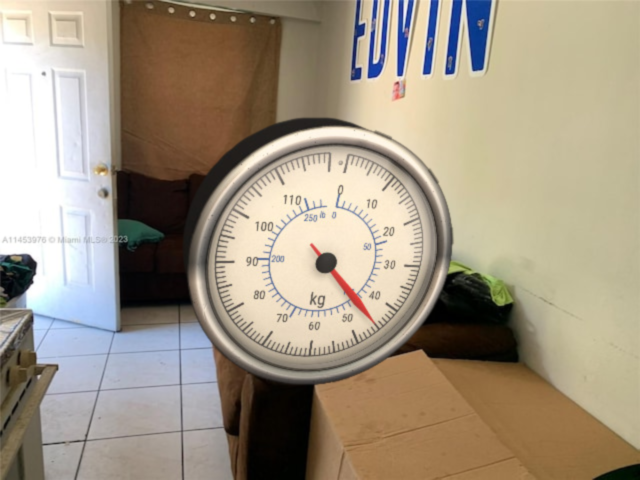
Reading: kg 45
